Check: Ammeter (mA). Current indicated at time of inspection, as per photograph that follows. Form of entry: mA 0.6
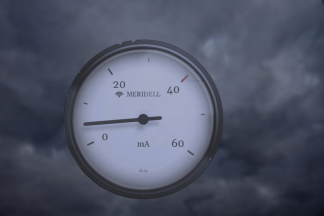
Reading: mA 5
